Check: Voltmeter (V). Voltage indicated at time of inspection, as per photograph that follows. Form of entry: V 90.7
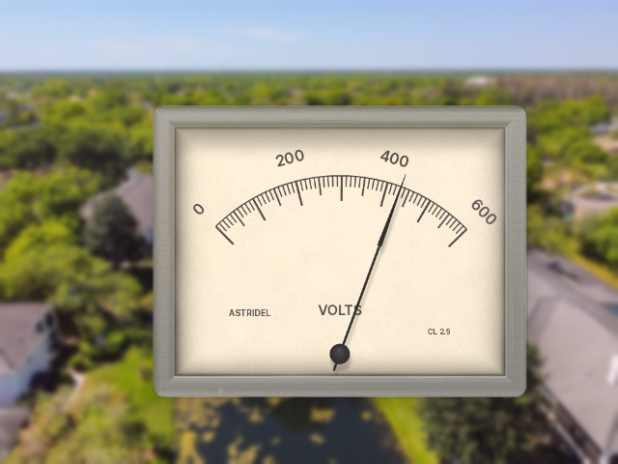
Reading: V 430
